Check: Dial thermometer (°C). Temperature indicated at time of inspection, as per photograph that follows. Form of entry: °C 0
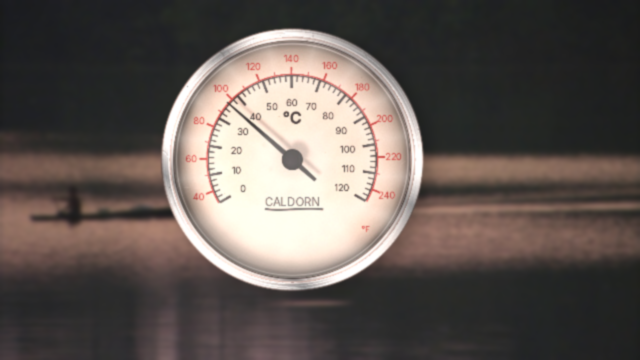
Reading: °C 36
